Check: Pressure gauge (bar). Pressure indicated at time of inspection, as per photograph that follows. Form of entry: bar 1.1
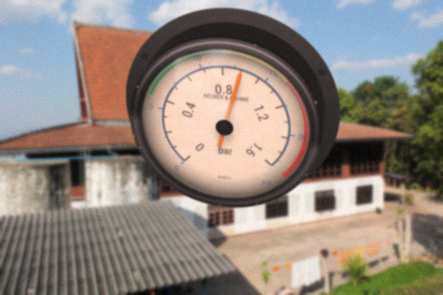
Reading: bar 0.9
